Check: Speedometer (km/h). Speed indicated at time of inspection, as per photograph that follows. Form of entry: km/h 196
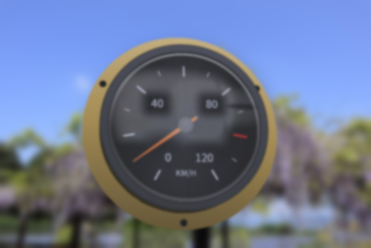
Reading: km/h 10
